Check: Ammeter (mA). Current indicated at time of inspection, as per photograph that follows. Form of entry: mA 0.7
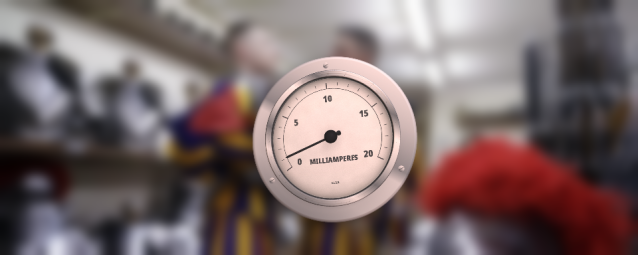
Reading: mA 1
